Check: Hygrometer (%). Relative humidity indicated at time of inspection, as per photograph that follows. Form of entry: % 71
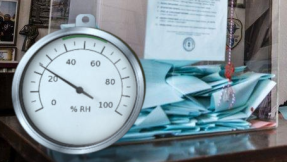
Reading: % 25
